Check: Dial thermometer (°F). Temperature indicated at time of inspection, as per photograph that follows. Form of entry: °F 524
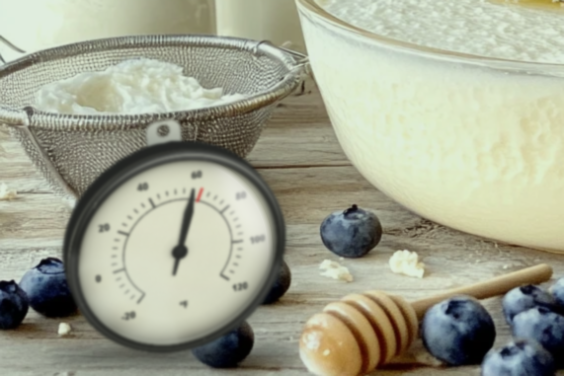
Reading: °F 60
